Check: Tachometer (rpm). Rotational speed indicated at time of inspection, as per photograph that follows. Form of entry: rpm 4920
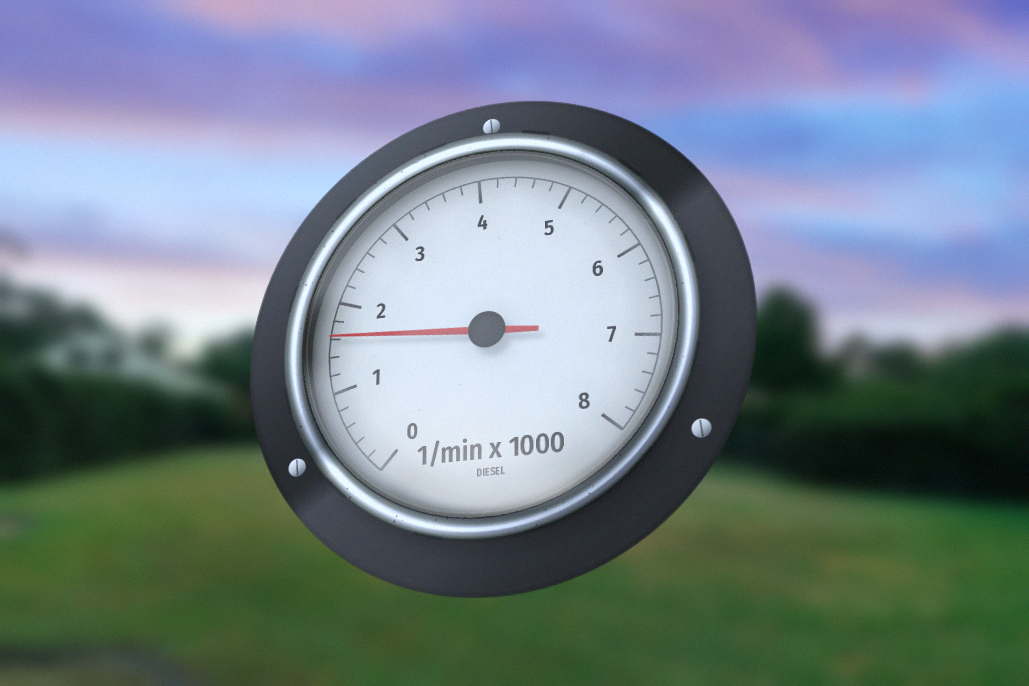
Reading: rpm 1600
